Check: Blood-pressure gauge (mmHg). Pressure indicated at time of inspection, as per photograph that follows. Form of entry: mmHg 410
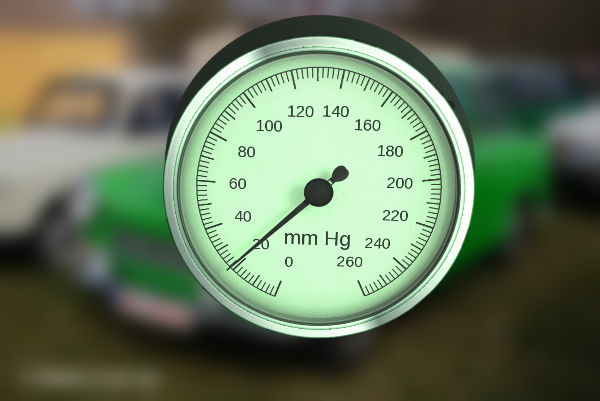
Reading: mmHg 22
